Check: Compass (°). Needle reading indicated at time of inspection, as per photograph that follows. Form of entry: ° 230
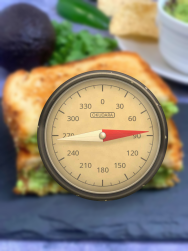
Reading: ° 85
